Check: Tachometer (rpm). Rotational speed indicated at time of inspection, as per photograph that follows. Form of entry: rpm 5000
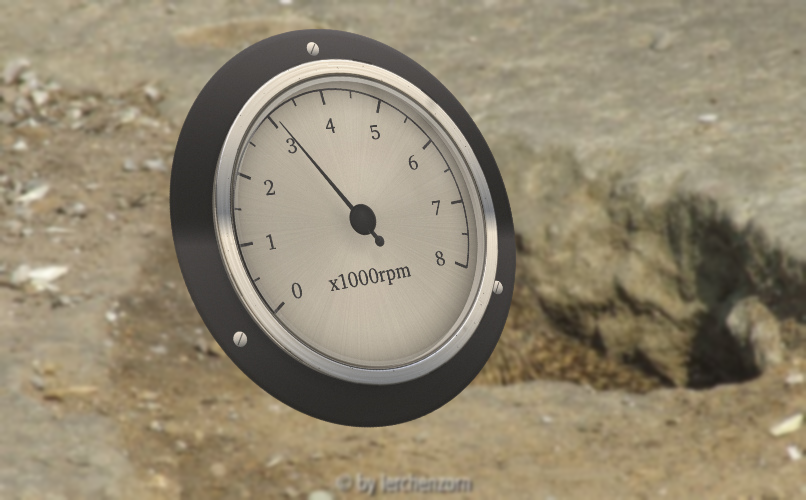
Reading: rpm 3000
